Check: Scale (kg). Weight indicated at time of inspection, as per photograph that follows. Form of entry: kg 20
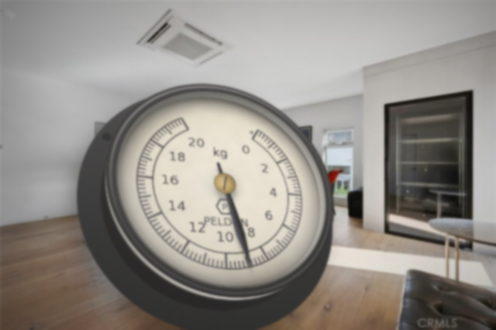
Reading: kg 9
